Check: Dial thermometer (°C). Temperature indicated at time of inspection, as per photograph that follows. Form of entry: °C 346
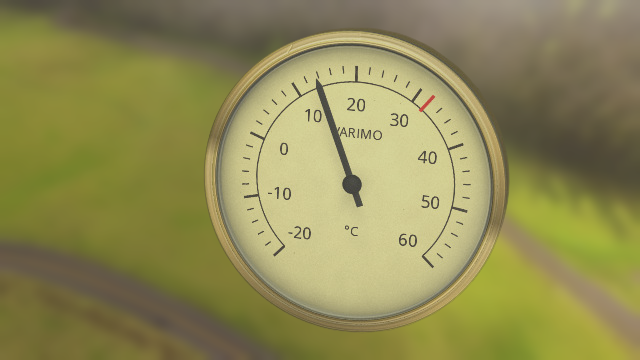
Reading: °C 14
